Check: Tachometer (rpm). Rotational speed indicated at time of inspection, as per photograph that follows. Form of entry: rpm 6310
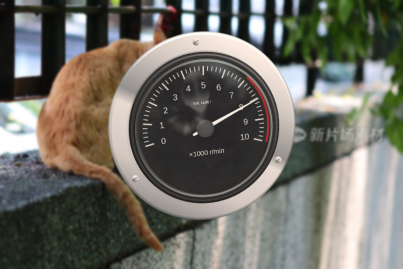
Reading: rpm 8000
